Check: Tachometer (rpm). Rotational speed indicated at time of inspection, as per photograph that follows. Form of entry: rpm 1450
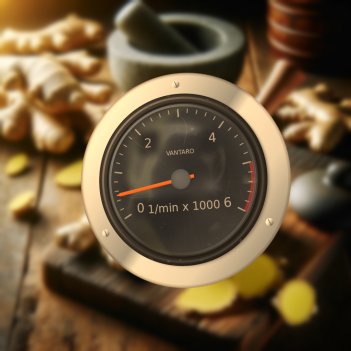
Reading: rpm 500
